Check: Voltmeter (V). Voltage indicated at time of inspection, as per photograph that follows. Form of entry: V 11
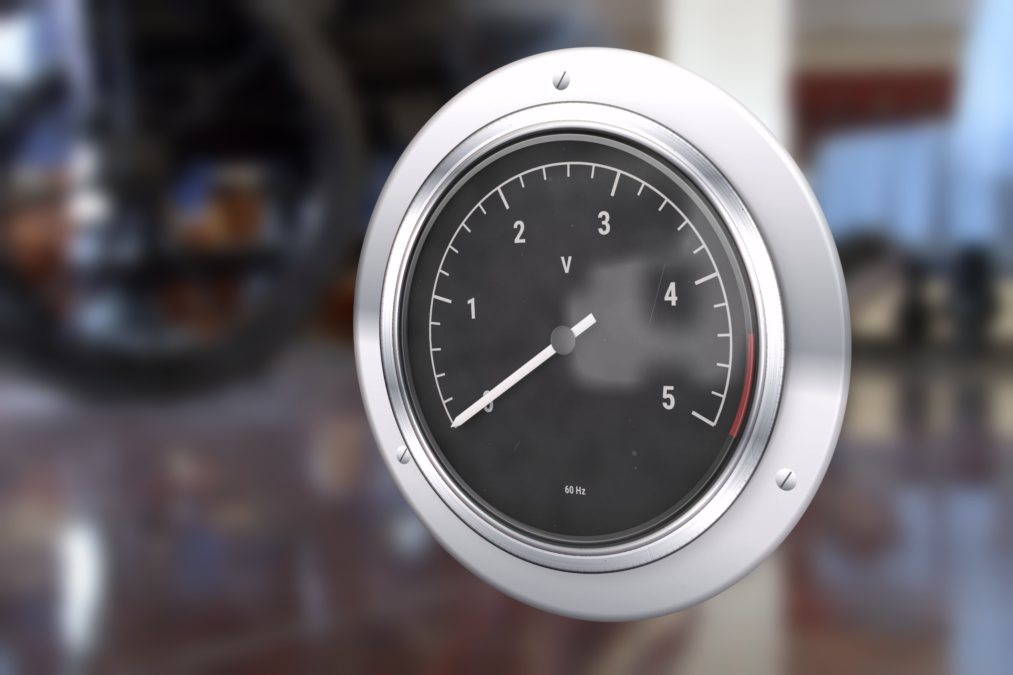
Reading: V 0
